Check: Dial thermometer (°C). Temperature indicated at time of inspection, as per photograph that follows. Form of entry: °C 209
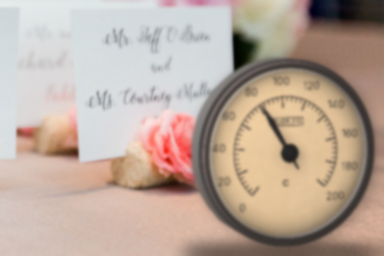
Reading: °C 80
